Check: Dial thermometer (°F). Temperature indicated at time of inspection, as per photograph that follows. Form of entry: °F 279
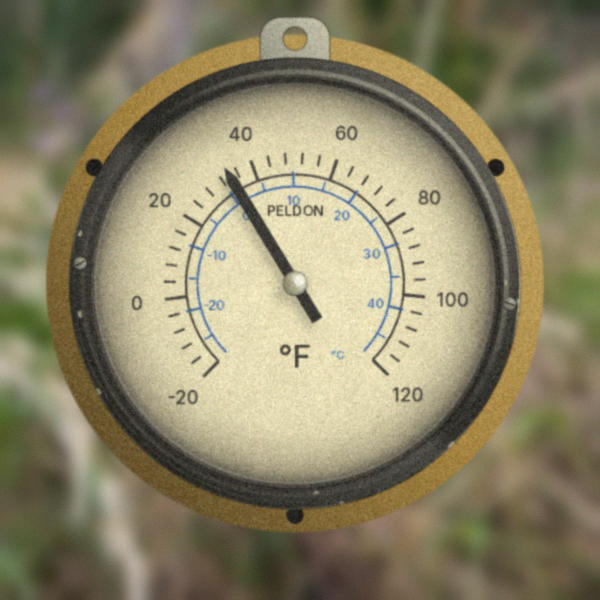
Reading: °F 34
